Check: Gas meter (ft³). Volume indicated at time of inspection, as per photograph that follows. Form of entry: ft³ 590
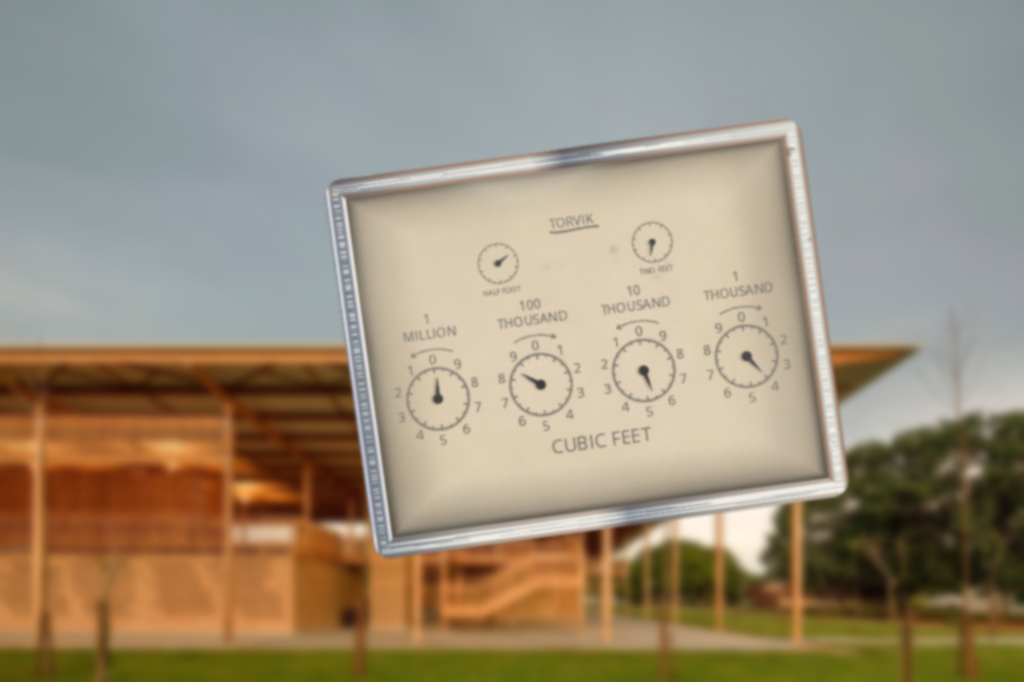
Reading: ft³ 985400
